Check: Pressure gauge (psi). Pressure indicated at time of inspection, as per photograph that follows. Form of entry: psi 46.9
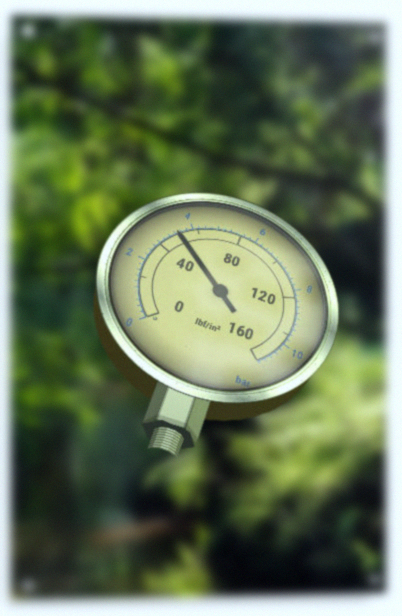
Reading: psi 50
